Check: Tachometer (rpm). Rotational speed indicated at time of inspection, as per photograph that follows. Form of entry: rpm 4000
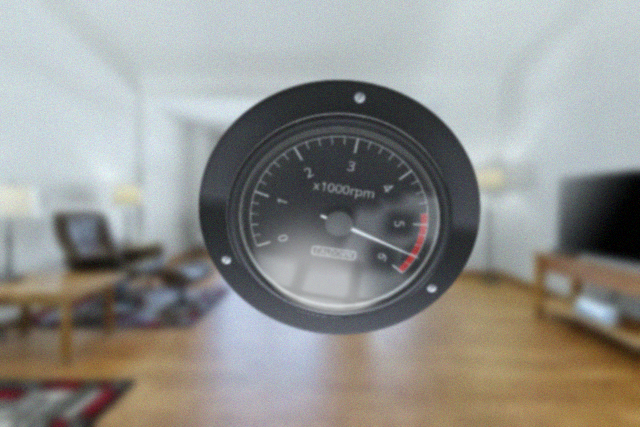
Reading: rpm 5600
